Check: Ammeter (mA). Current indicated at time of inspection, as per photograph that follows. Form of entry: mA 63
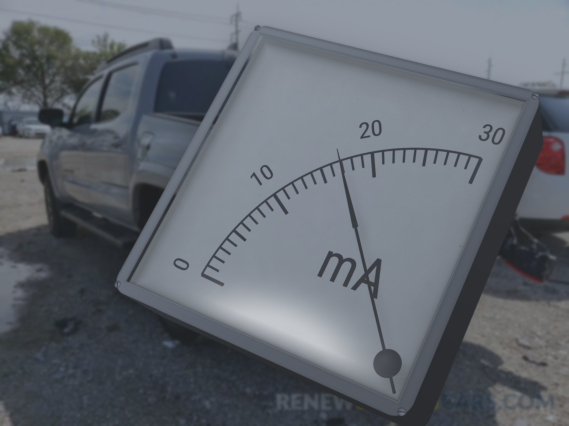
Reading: mA 17
